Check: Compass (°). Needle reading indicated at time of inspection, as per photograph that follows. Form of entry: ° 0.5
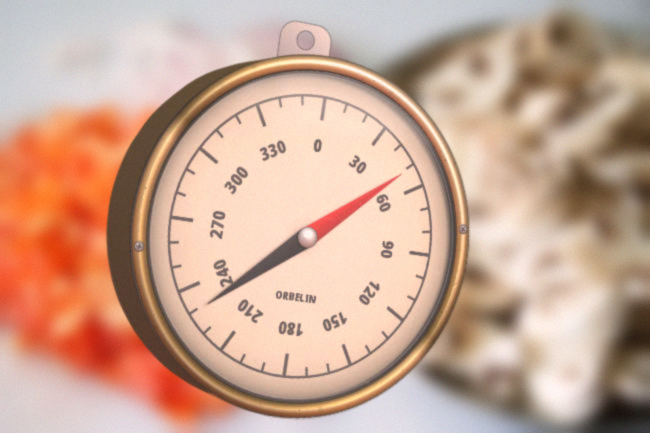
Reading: ° 50
